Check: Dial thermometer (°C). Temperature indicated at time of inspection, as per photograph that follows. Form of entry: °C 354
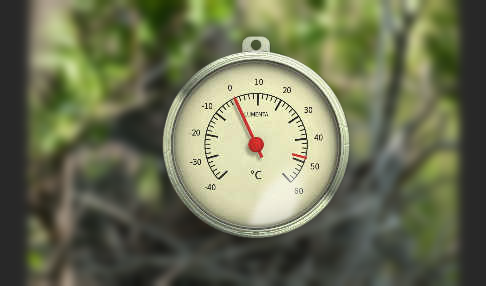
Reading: °C 0
